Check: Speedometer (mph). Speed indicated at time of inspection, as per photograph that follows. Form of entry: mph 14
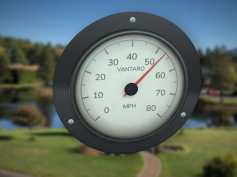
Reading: mph 52.5
